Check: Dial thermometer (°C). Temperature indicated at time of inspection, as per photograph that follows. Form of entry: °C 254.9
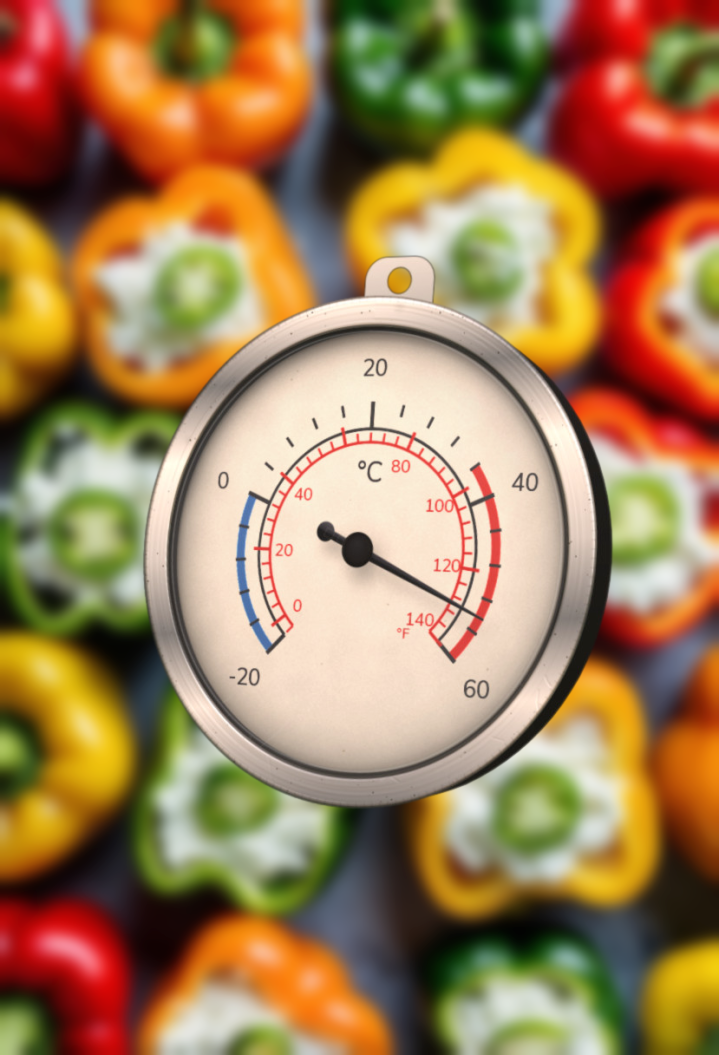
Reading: °C 54
